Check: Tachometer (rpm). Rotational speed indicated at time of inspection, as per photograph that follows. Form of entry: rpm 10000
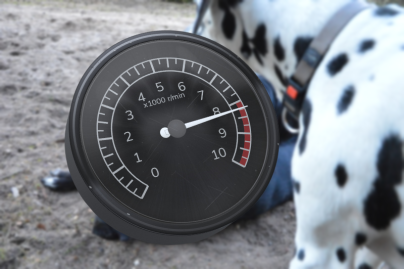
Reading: rpm 8250
